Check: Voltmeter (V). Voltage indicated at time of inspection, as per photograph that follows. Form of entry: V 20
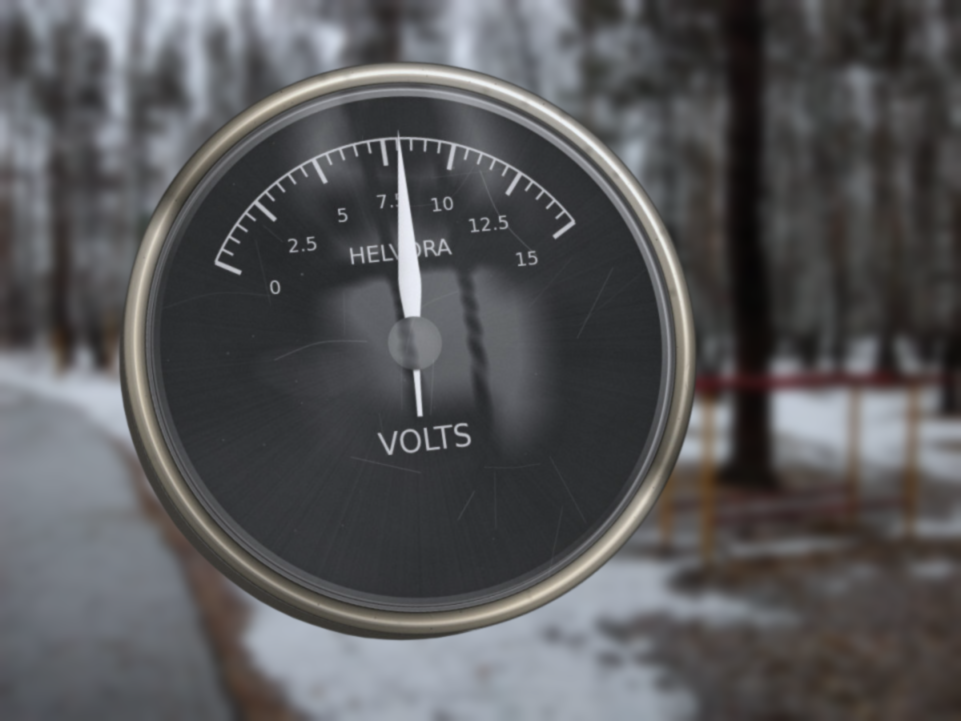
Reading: V 8
